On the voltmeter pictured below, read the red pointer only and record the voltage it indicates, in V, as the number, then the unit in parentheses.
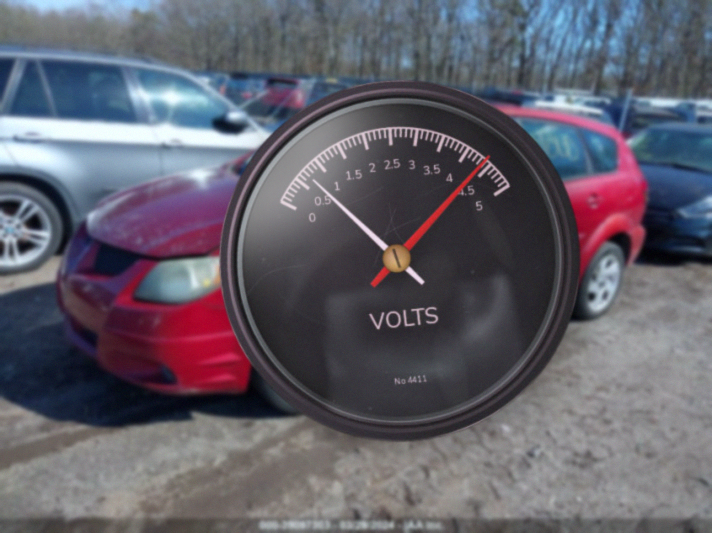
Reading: 4.4 (V)
